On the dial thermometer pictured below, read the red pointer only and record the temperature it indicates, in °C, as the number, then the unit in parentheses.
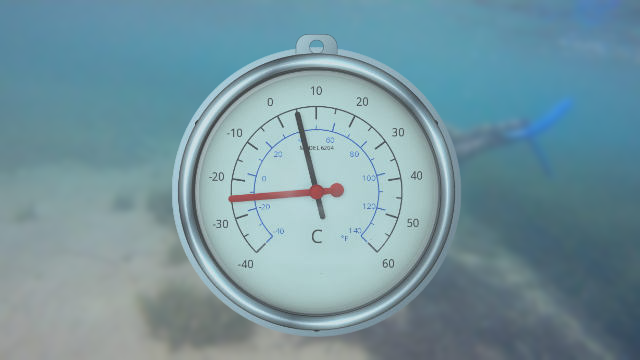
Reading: -25 (°C)
